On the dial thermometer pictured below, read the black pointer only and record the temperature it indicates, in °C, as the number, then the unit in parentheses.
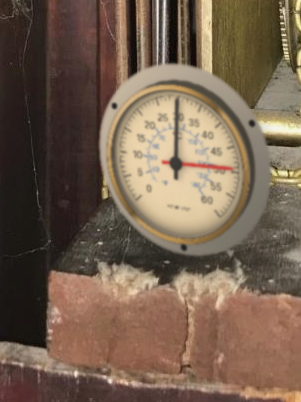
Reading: 30 (°C)
